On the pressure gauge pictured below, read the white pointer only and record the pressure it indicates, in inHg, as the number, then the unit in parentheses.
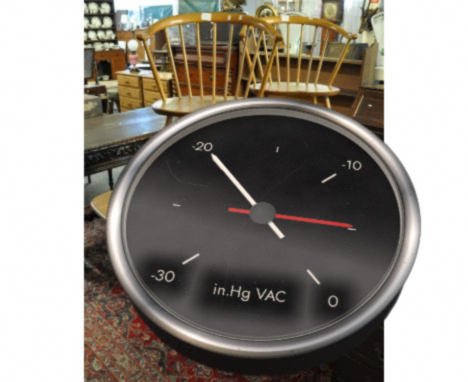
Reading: -20 (inHg)
